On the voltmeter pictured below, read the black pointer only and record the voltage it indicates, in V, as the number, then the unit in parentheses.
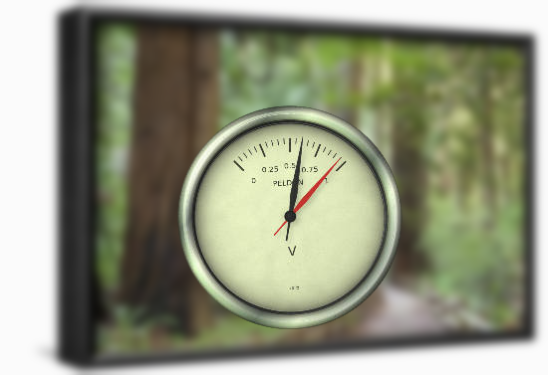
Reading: 0.6 (V)
